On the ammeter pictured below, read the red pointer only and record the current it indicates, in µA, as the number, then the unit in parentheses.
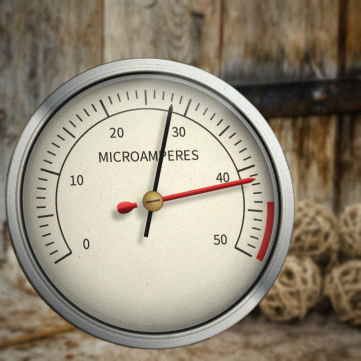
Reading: 41.5 (µA)
